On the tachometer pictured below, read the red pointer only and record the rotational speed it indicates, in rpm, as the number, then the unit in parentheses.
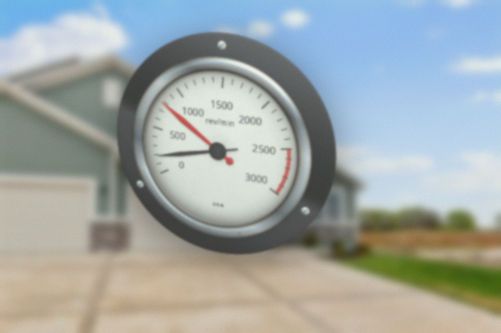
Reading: 800 (rpm)
